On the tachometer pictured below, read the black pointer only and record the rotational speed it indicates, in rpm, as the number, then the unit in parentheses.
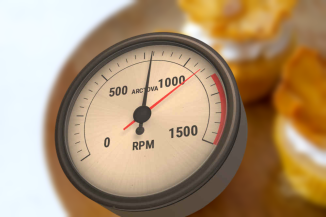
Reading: 800 (rpm)
